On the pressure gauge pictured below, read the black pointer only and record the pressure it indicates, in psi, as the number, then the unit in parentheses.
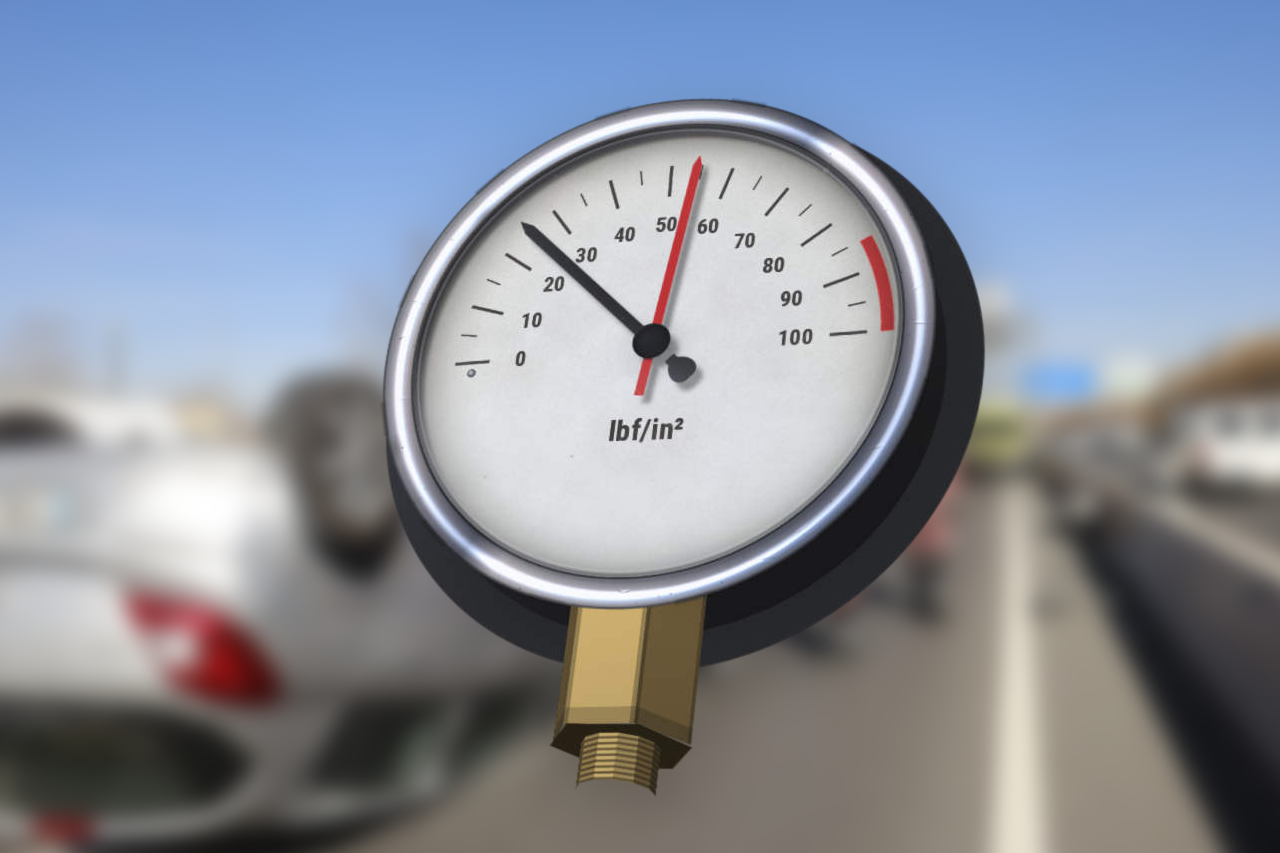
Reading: 25 (psi)
